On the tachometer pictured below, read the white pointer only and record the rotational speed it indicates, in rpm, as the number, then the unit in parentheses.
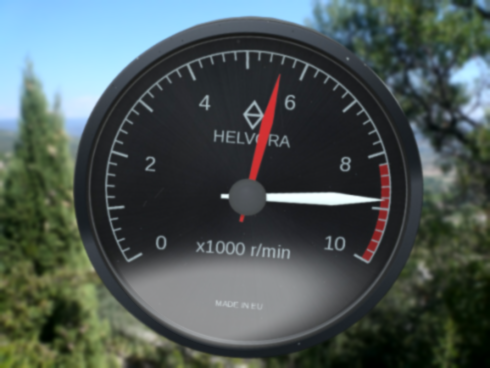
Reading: 8800 (rpm)
